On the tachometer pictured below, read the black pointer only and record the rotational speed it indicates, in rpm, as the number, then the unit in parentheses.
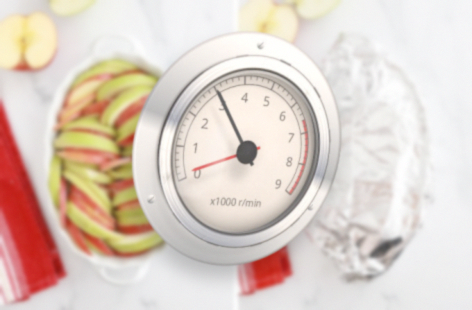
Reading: 3000 (rpm)
